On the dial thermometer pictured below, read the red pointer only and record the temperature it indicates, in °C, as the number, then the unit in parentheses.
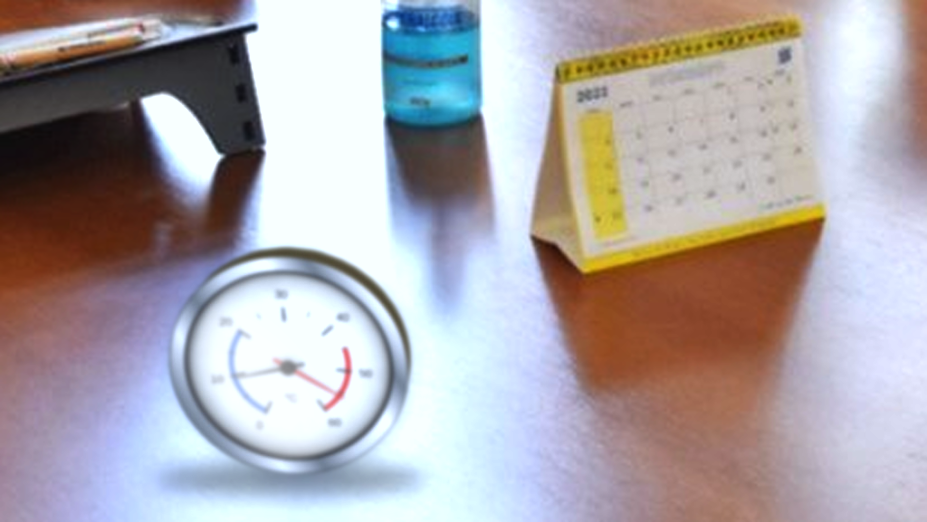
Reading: 55 (°C)
